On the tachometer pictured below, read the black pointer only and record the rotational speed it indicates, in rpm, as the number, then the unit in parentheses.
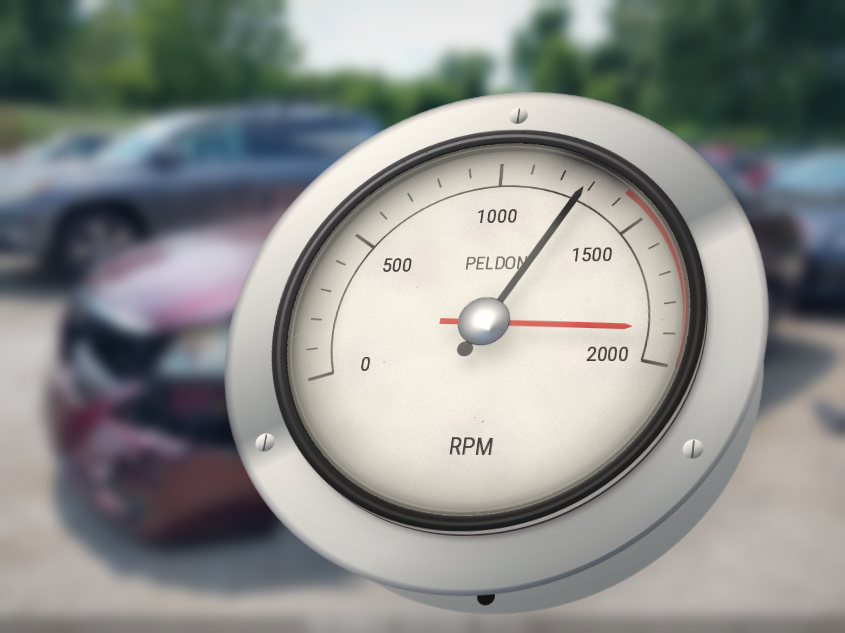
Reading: 1300 (rpm)
